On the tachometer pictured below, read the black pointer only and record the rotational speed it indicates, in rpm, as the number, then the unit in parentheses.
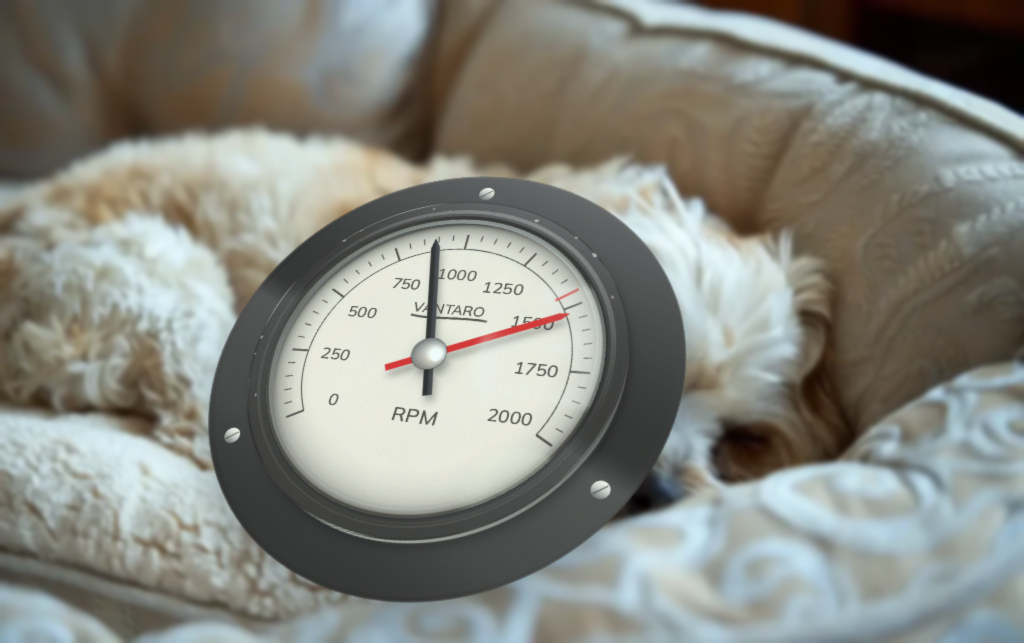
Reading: 900 (rpm)
